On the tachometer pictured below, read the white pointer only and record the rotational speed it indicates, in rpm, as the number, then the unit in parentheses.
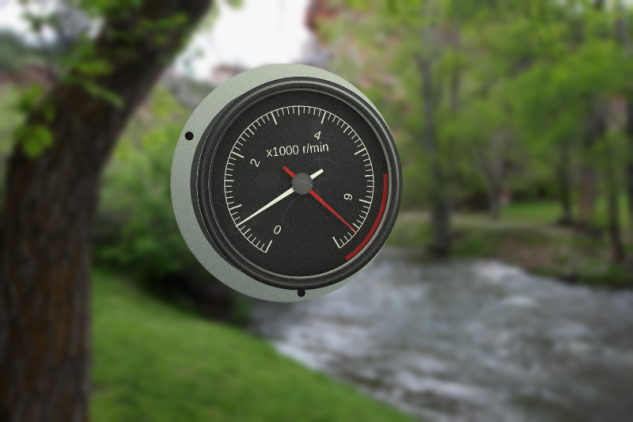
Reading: 700 (rpm)
